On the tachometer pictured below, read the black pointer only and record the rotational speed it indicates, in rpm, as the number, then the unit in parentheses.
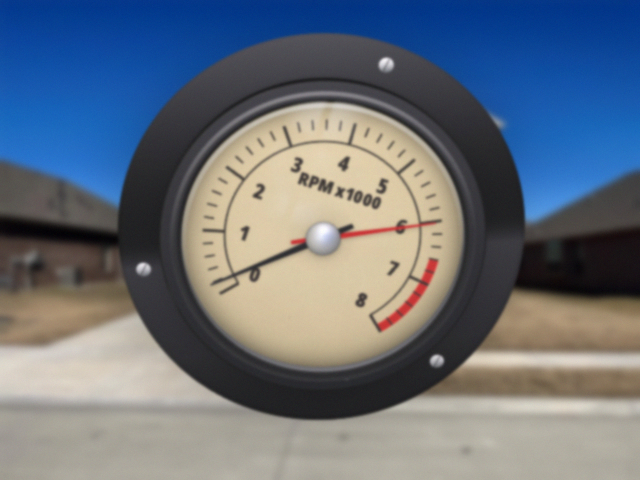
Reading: 200 (rpm)
